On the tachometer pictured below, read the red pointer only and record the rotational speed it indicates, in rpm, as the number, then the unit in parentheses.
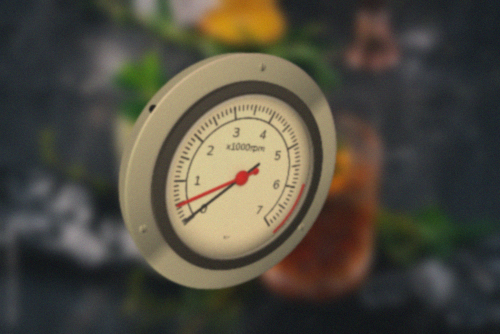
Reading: 500 (rpm)
